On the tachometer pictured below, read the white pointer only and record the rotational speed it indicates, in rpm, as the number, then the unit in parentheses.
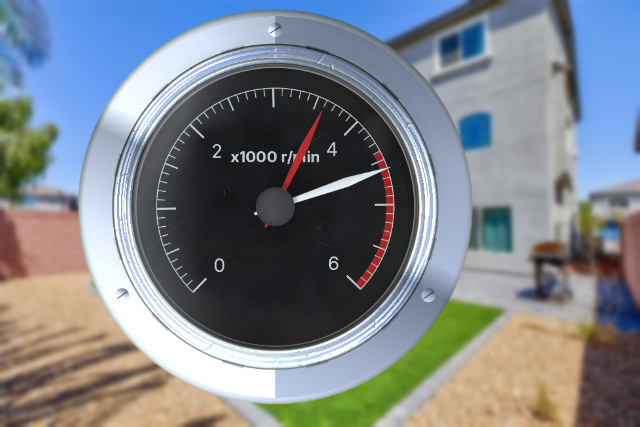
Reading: 4600 (rpm)
